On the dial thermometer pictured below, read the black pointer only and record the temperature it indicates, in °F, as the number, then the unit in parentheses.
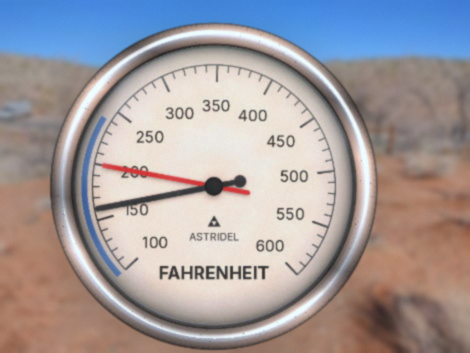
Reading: 160 (°F)
